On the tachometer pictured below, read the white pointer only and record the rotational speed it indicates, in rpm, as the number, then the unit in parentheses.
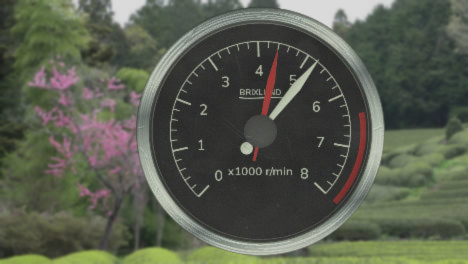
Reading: 5200 (rpm)
